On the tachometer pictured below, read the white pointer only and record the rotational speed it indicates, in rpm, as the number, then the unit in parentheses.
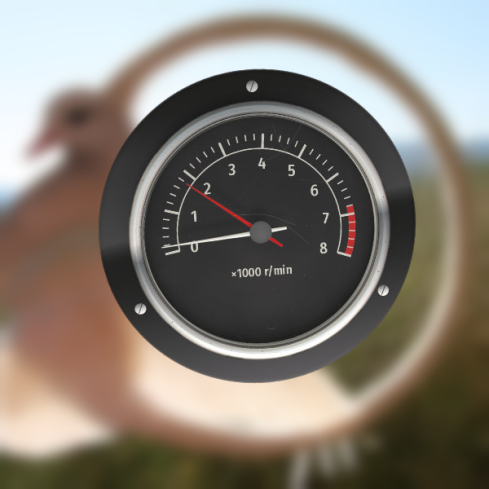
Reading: 200 (rpm)
